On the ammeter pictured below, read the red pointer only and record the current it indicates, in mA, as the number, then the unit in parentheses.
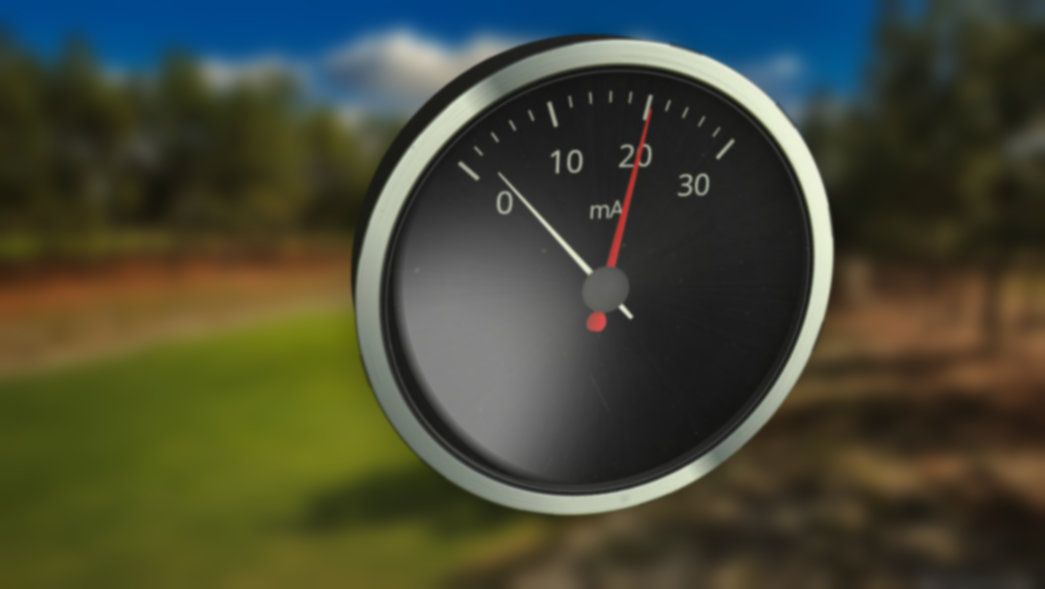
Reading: 20 (mA)
